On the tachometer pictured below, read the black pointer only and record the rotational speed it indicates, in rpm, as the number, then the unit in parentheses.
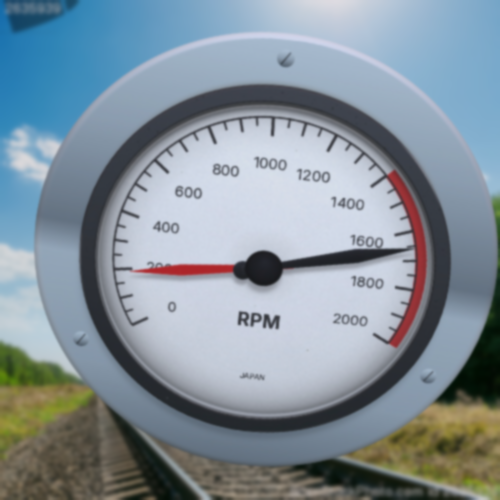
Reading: 1650 (rpm)
